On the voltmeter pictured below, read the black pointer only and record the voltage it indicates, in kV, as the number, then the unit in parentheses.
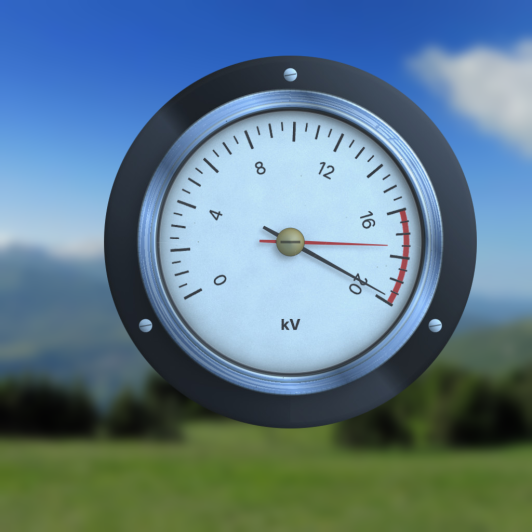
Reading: 19.75 (kV)
